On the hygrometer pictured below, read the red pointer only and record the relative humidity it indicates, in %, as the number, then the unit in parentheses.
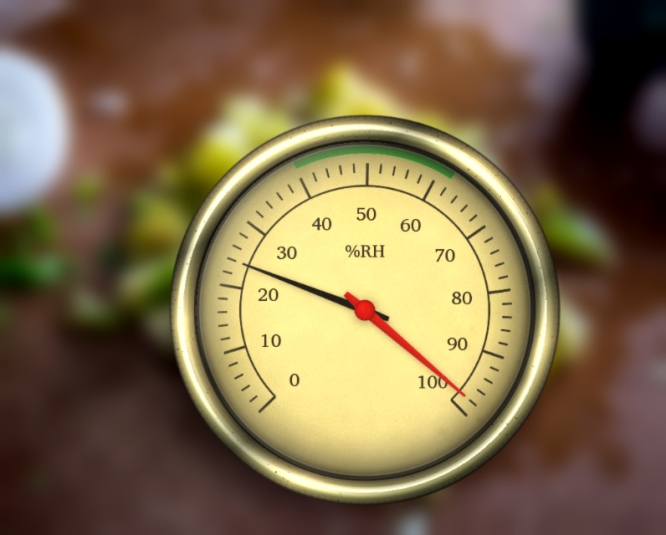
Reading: 98 (%)
